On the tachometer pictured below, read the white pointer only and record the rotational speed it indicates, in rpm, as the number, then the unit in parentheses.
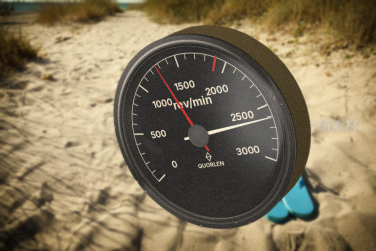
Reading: 2600 (rpm)
